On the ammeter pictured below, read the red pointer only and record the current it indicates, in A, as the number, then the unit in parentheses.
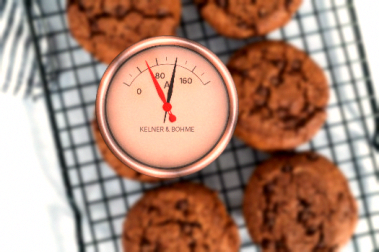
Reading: 60 (A)
